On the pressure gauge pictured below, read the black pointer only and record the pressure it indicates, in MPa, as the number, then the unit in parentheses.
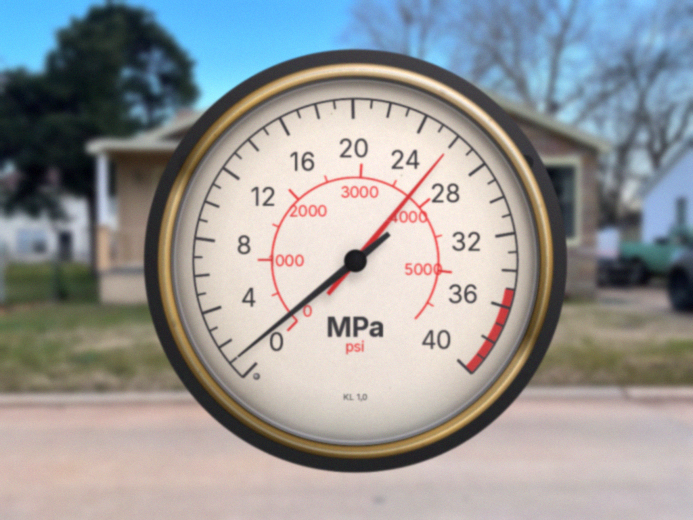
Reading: 1 (MPa)
